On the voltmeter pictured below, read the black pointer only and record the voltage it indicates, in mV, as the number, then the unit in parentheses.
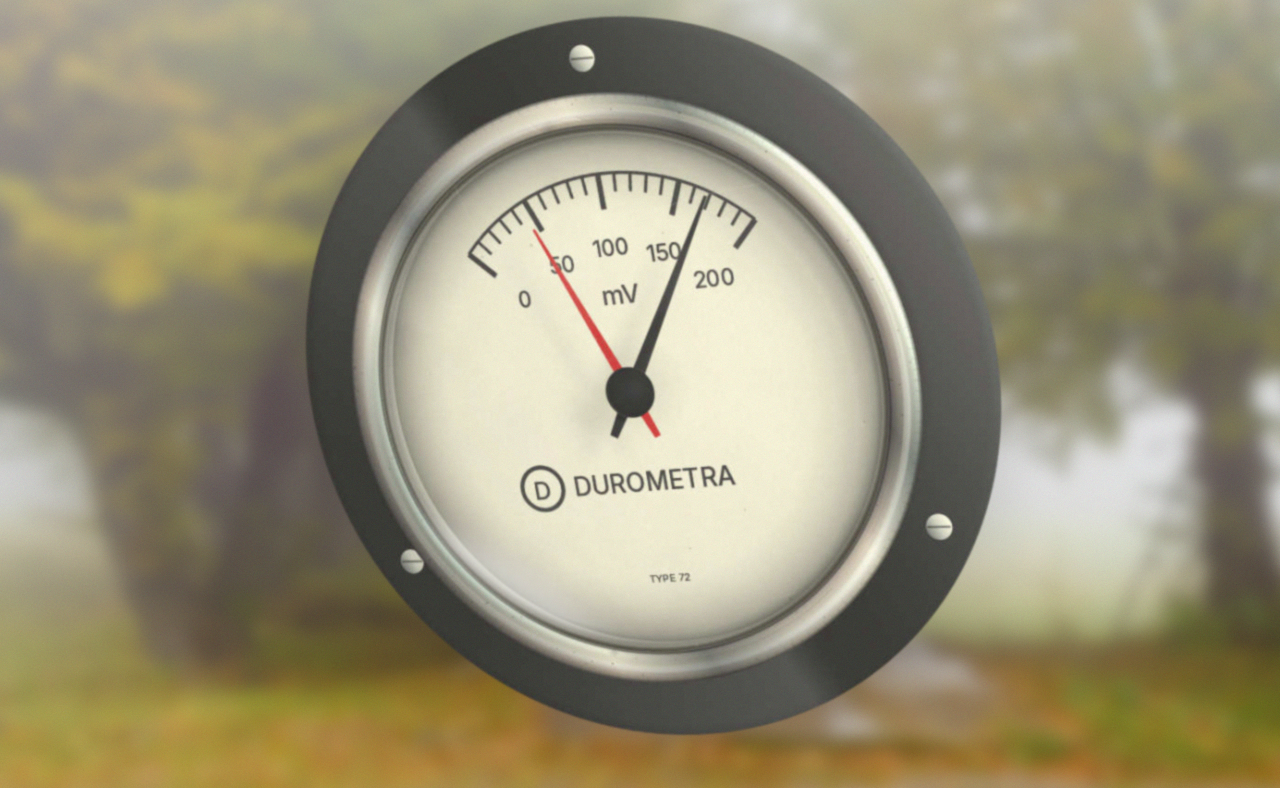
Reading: 170 (mV)
